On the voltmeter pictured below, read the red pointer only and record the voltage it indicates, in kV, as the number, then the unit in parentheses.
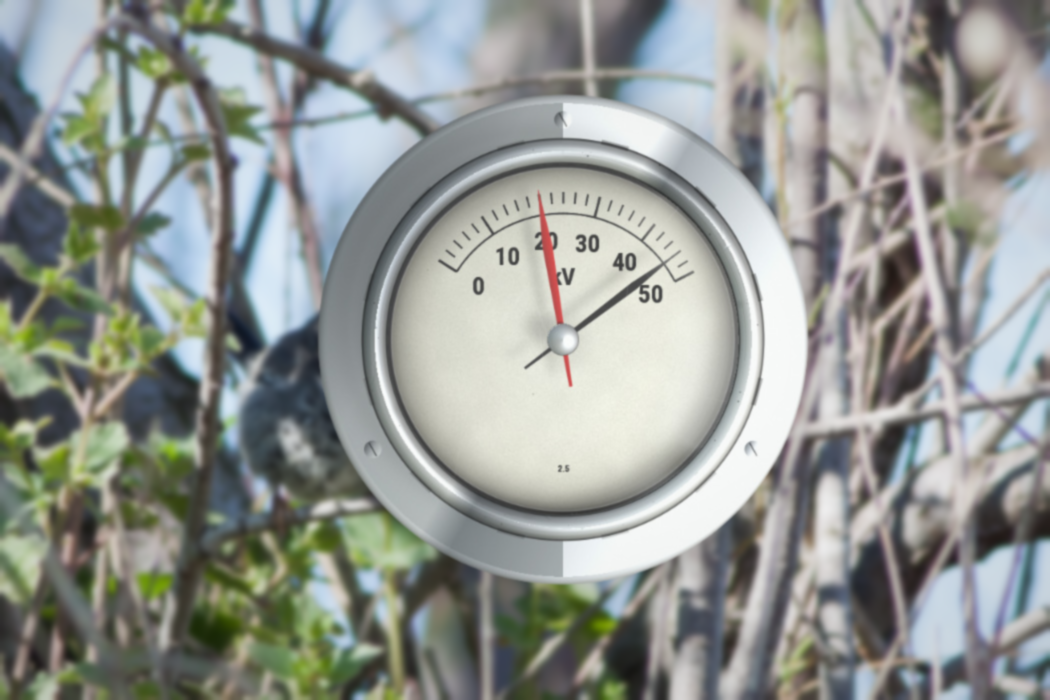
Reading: 20 (kV)
